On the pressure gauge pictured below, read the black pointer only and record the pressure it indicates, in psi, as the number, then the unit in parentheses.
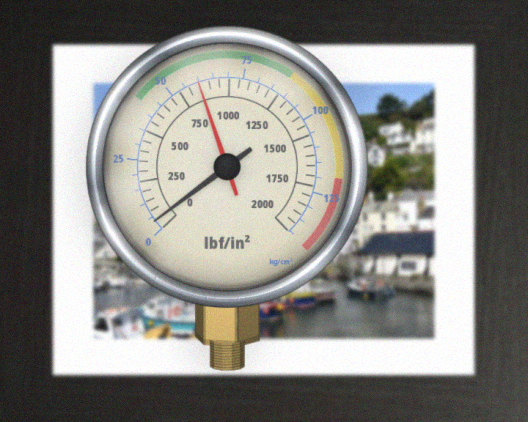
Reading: 50 (psi)
